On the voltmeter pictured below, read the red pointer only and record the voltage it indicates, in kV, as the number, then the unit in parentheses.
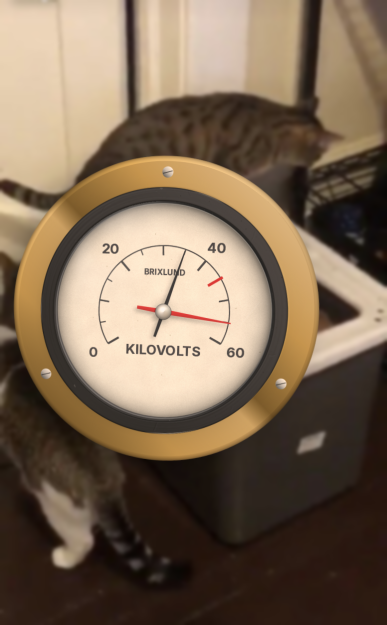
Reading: 55 (kV)
